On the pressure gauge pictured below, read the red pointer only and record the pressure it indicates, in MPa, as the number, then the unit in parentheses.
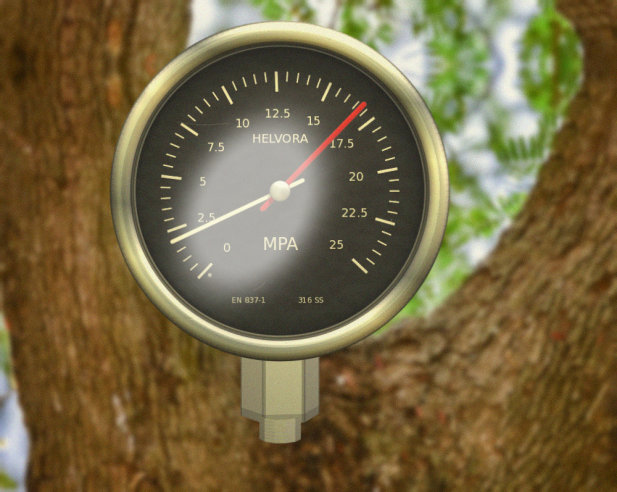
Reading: 16.75 (MPa)
